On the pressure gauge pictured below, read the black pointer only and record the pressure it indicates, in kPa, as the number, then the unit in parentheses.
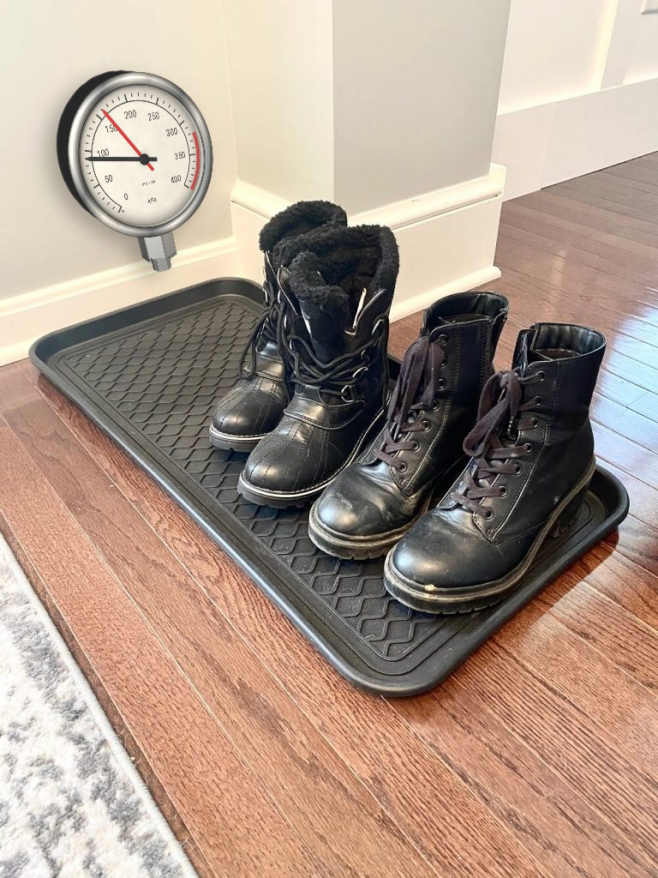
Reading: 90 (kPa)
